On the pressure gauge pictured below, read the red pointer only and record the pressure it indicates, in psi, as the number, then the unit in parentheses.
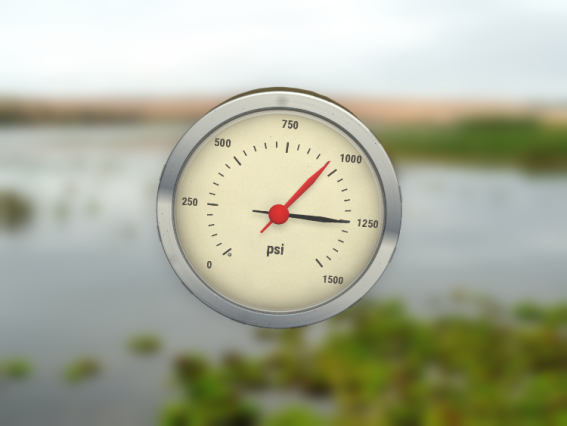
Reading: 950 (psi)
